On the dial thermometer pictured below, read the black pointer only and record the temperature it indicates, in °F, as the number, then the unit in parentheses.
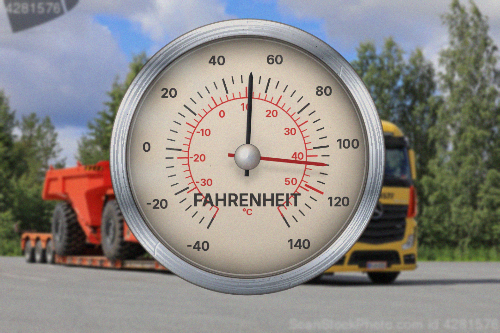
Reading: 52 (°F)
